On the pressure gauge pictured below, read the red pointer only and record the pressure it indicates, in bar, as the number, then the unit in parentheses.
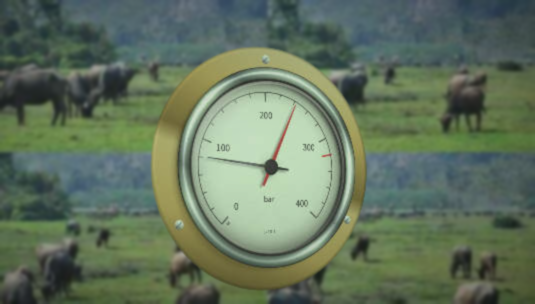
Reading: 240 (bar)
